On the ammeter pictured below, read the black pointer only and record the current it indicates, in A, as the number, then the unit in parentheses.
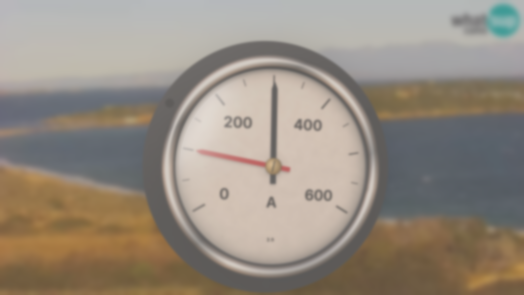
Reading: 300 (A)
